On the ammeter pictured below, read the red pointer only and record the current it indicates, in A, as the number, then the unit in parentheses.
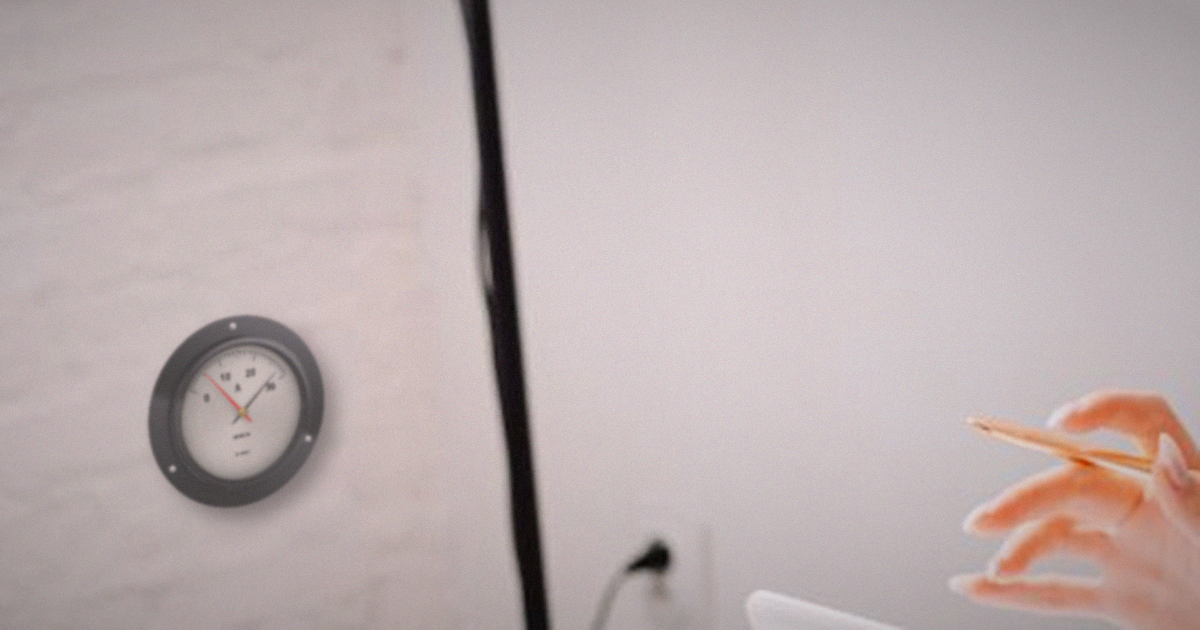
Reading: 5 (A)
